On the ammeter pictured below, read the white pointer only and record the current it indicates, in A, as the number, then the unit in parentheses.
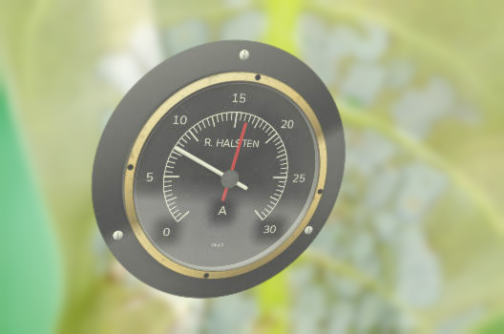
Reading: 8 (A)
